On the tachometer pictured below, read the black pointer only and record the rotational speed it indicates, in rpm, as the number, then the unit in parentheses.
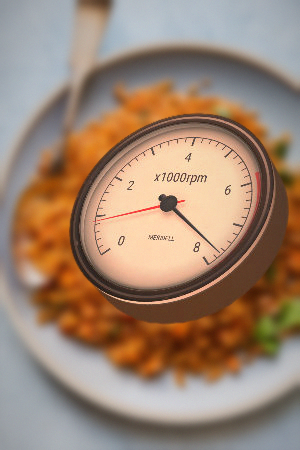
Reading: 7700 (rpm)
